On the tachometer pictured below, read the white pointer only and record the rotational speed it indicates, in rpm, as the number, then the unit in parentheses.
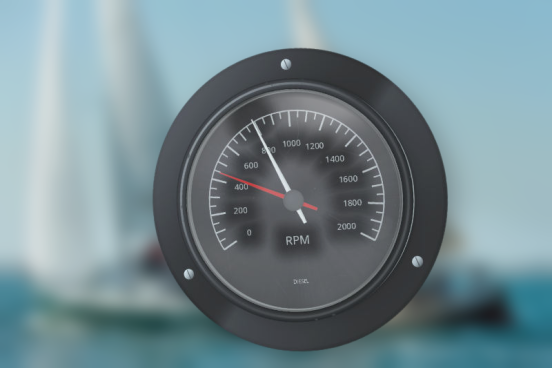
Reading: 800 (rpm)
